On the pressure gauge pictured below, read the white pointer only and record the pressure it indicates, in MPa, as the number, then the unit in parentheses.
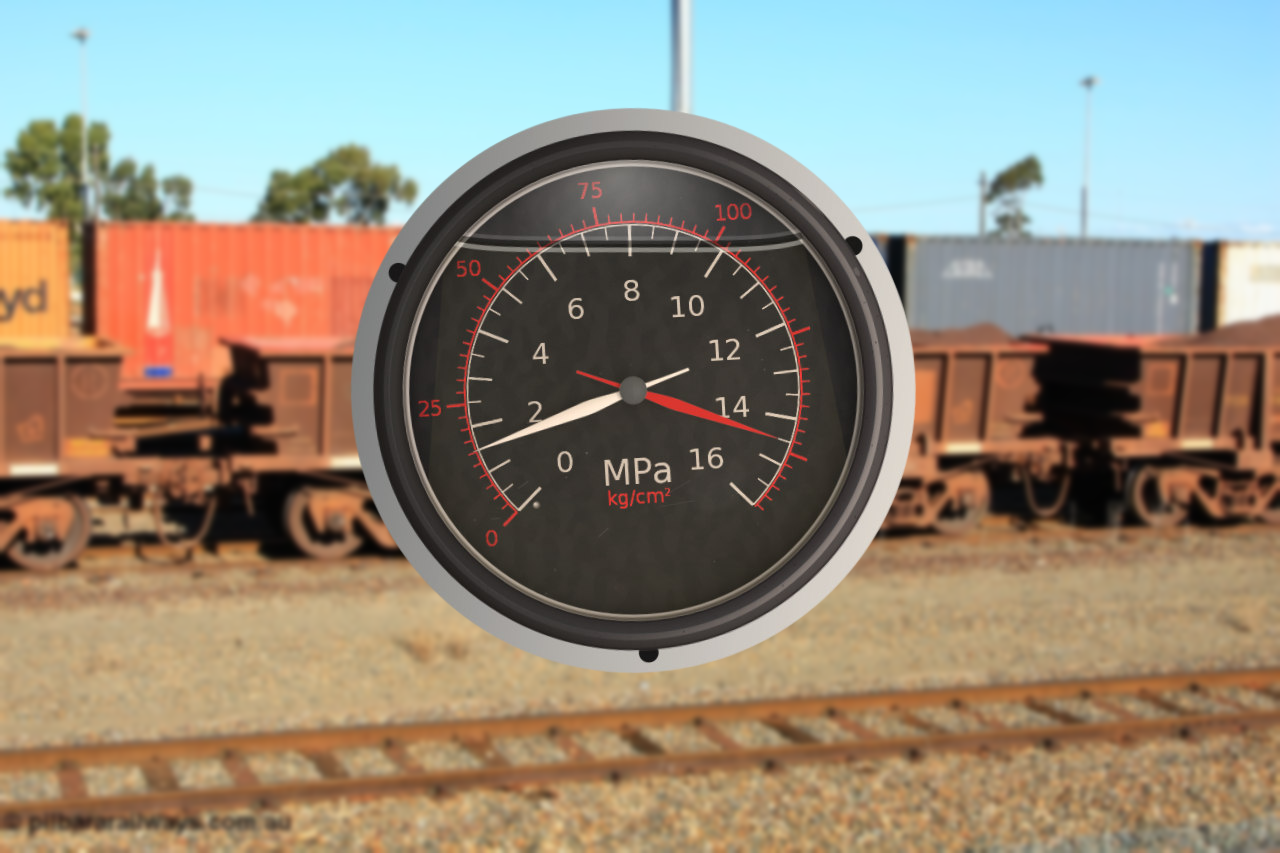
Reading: 1.5 (MPa)
